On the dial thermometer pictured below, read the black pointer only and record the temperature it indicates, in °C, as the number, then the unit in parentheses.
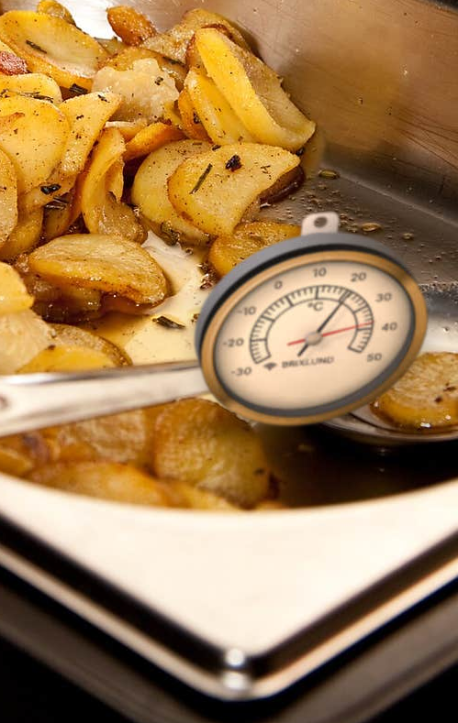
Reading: 20 (°C)
